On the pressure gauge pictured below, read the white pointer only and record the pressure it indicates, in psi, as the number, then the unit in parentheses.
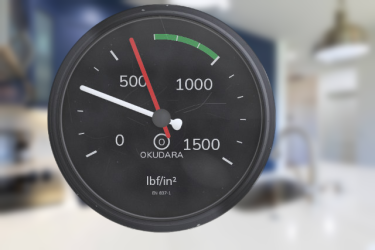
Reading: 300 (psi)
